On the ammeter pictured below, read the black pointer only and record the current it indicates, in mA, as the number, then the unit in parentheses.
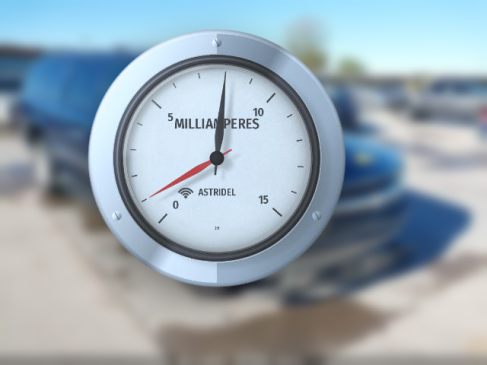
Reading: 8 (mA)
